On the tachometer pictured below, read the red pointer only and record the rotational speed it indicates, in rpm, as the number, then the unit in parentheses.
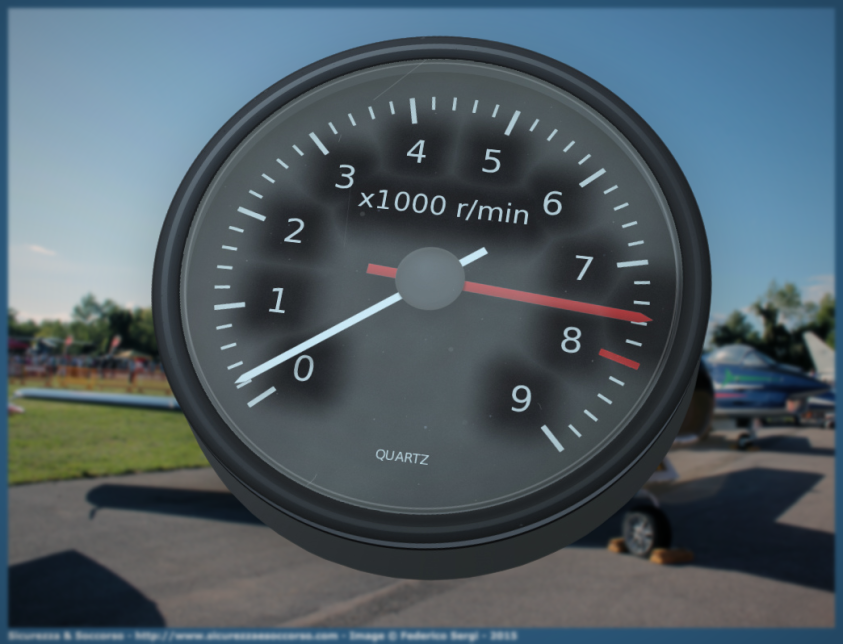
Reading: 7600 (rpm)
